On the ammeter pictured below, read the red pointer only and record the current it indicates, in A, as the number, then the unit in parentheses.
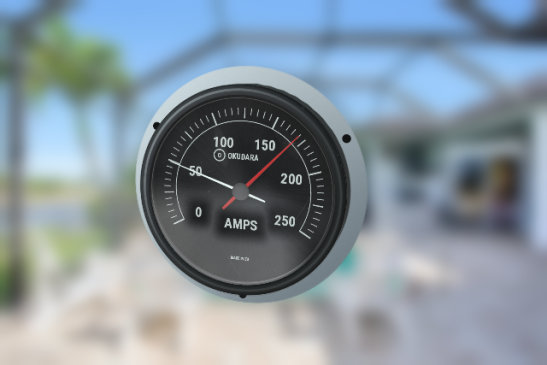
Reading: 170 (A)
